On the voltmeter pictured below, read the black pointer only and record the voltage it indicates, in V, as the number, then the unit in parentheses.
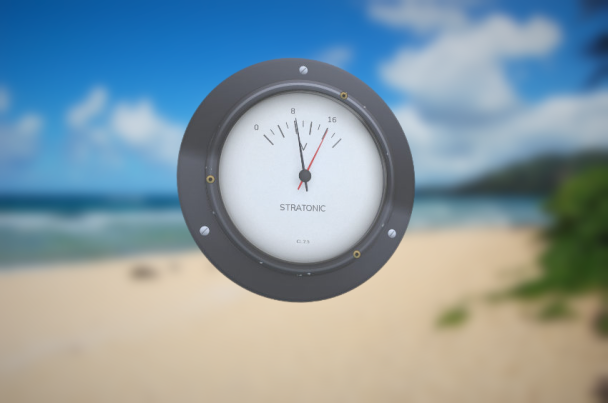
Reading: 8 (V)
